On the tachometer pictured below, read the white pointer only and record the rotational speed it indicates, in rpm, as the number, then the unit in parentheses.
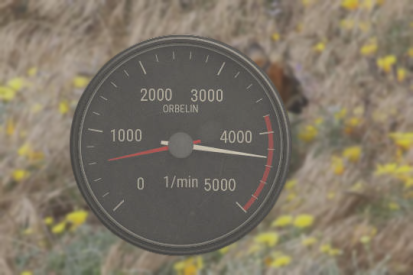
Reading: 4300 (rpm)
